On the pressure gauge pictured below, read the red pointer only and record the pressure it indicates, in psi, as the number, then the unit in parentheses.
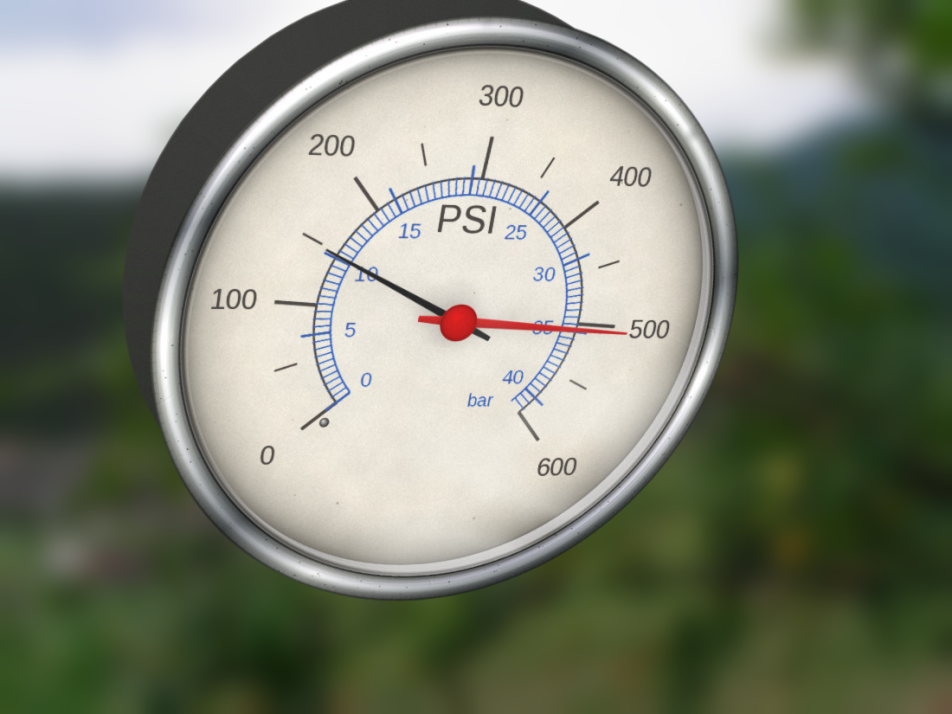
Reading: 500 (psi)
